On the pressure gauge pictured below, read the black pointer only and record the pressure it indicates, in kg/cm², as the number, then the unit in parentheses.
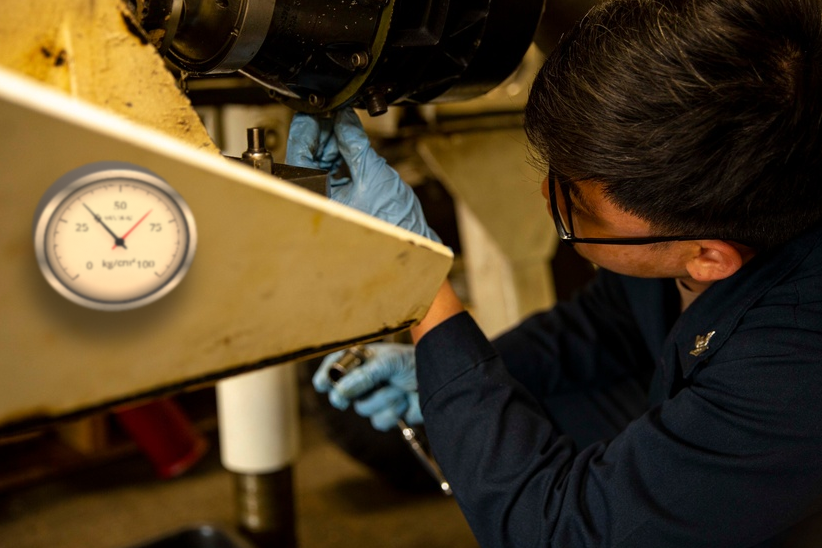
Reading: 35 (kg/cm²)
